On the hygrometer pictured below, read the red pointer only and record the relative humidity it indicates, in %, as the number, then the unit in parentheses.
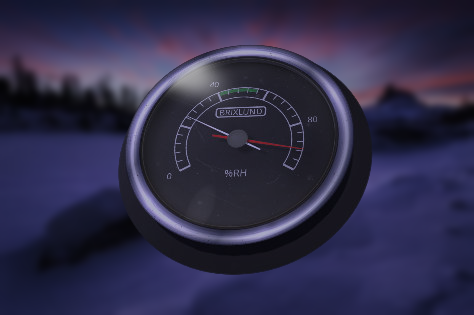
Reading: 92 (%)
